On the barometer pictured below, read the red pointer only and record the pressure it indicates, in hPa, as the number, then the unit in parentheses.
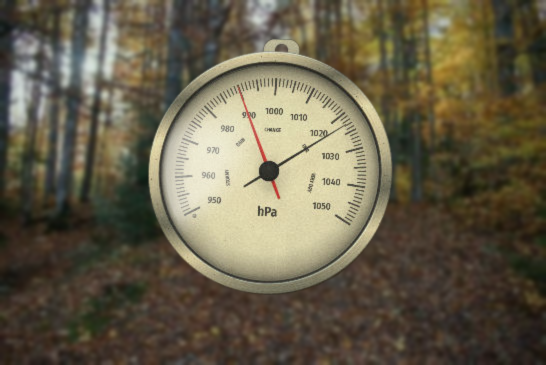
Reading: 990 (hPa)
